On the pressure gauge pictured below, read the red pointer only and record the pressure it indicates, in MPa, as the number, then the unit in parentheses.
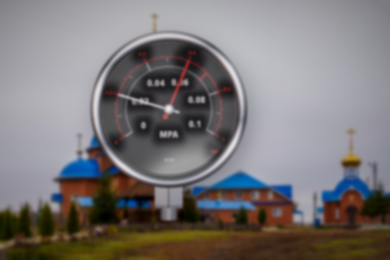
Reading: 0.06 (MPa)
